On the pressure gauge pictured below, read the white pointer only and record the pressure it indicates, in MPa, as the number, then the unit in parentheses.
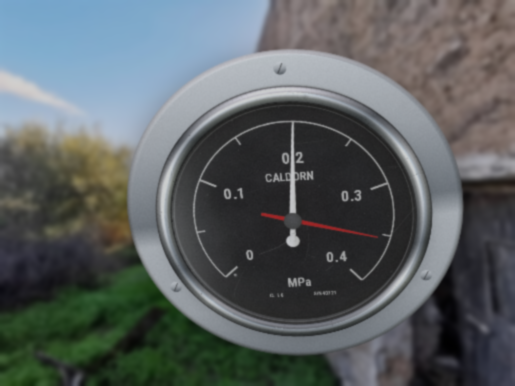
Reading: 0.2 (MPa)
